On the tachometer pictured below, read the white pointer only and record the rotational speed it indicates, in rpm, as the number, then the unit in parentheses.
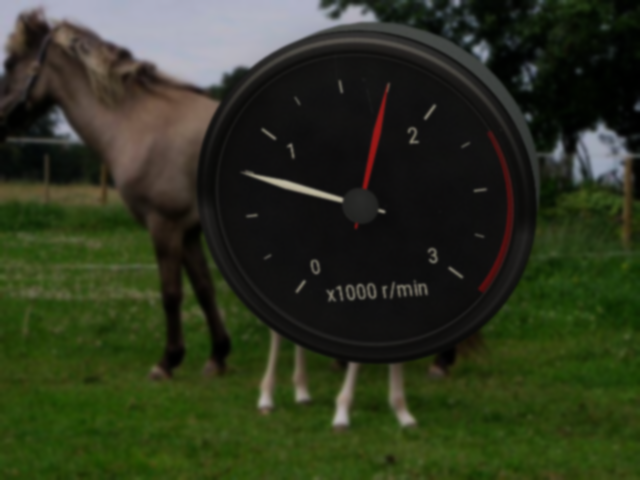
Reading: 750 (rpm)
